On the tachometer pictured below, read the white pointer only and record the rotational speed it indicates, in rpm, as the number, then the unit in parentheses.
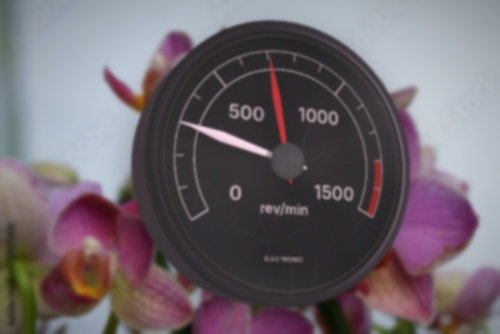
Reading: 300 (rpm)
